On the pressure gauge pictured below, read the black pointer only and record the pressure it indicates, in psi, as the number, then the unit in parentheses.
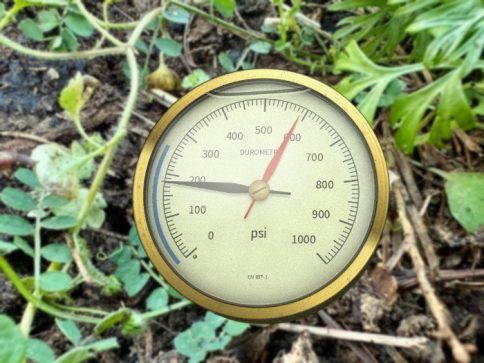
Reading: 180 (psi)
